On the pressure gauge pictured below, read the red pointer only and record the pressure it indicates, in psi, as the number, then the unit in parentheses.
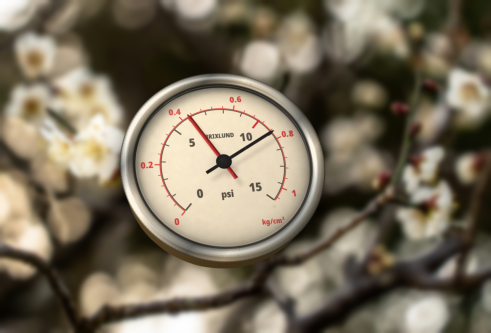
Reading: 6 (psi)
